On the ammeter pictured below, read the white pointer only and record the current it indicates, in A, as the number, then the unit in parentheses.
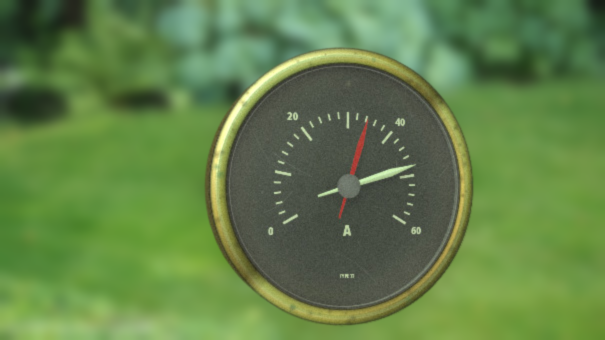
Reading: 48 (A)
